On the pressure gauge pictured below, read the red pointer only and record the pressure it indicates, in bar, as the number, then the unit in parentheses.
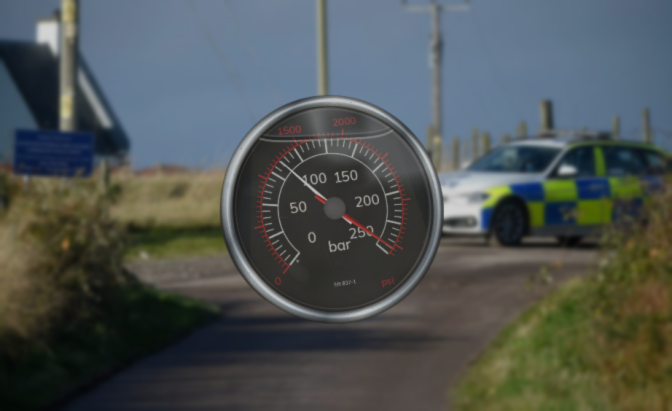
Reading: 245 (bar)
